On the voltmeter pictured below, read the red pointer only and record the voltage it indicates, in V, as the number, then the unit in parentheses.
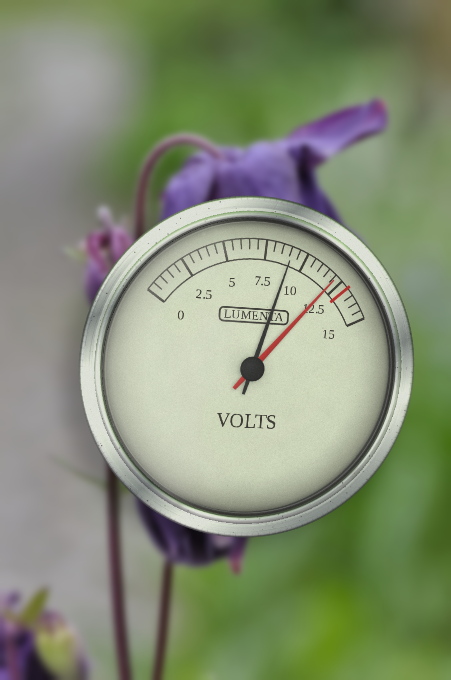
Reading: 12 (V)
